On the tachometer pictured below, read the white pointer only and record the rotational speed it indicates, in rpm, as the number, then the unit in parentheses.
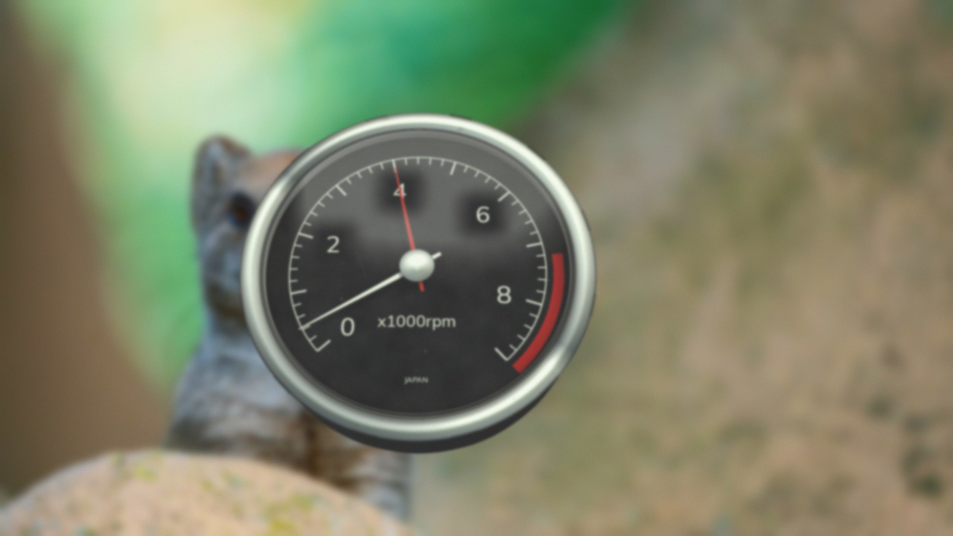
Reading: 400 (rpm)
